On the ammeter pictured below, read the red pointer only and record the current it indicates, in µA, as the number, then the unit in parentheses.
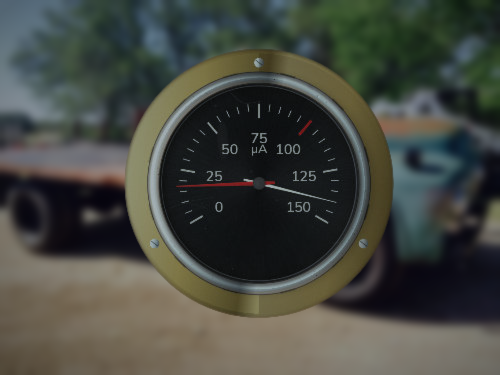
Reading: 17.5 (µA)
